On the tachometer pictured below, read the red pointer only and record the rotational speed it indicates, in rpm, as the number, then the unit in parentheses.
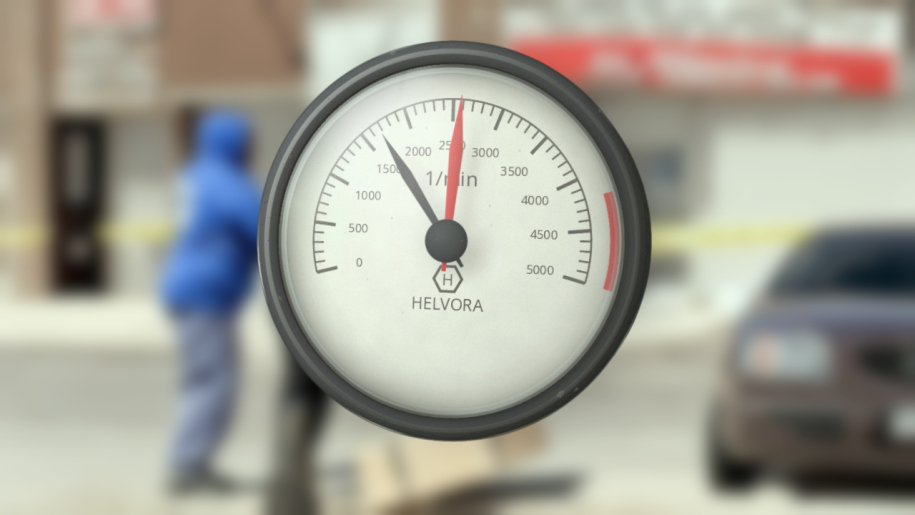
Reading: 2600 (rpm)
